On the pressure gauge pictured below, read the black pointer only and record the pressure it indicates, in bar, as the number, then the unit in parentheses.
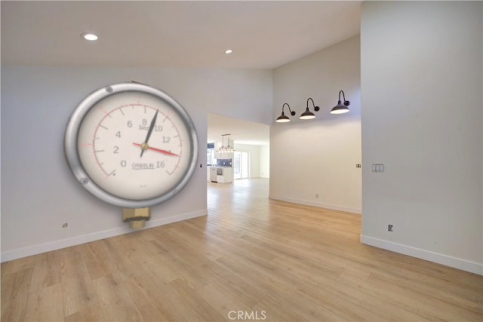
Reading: 9 (bar)
